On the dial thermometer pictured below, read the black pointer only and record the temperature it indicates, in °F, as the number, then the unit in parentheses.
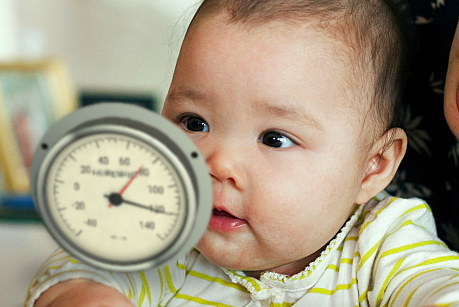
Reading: 120 (°F)
